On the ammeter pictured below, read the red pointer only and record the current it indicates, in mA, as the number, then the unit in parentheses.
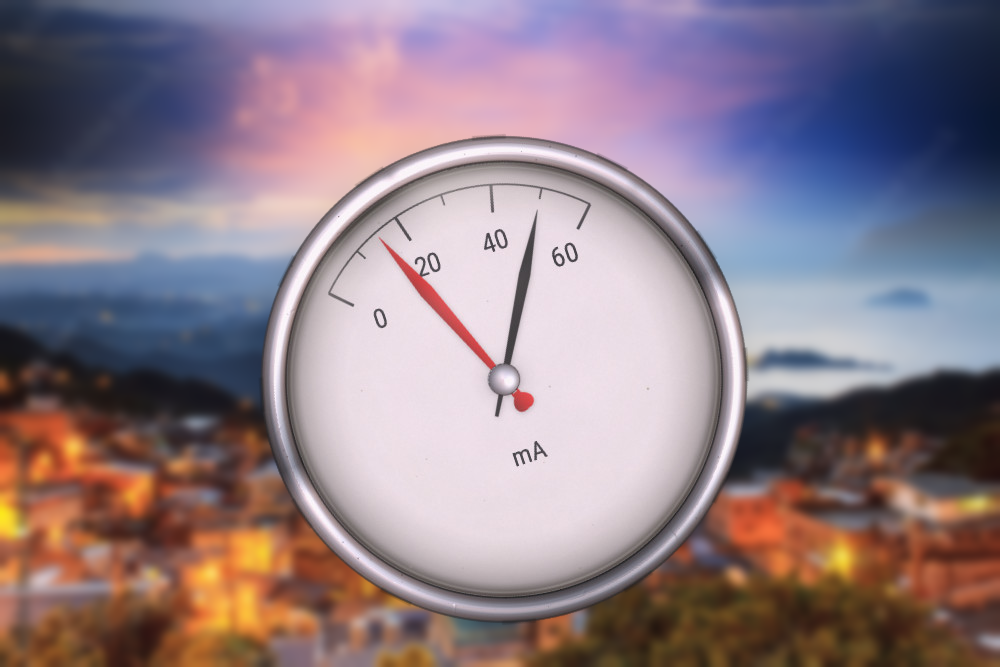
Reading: 15 (mA)
